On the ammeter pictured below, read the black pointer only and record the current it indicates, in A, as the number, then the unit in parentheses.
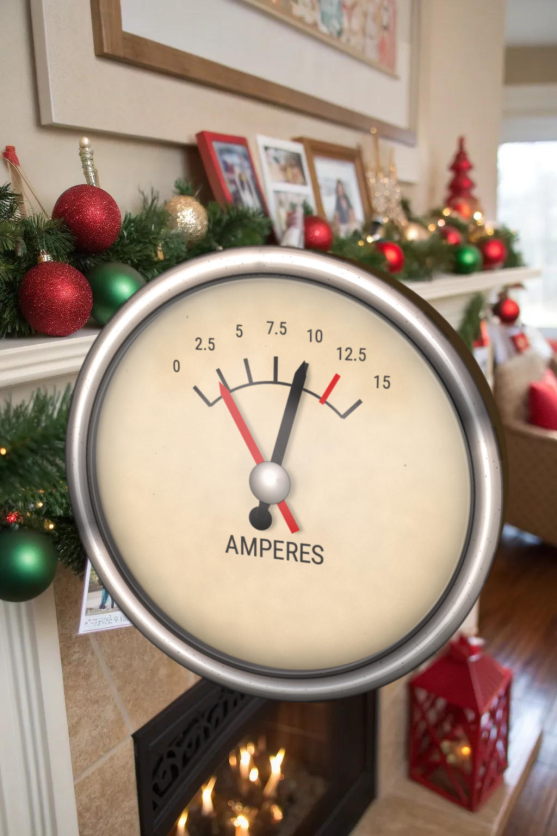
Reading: 10 (A)
